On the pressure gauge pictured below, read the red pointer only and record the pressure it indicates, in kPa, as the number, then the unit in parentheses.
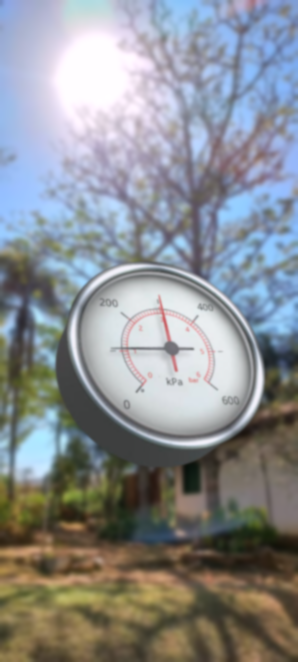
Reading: 300 (kPa)
